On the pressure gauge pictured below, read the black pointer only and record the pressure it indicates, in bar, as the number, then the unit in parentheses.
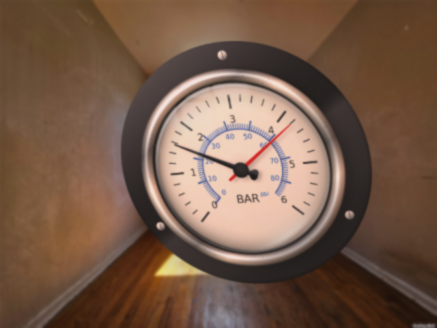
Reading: 1.6 (bar)
